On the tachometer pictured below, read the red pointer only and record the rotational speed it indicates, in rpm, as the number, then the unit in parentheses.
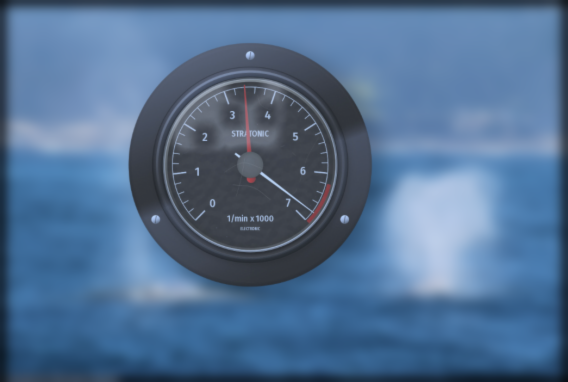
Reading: 3400 (rpm)
